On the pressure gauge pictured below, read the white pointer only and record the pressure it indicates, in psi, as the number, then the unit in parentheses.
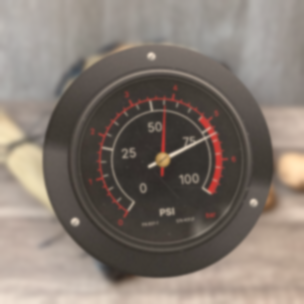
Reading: 77.5 (psi)
